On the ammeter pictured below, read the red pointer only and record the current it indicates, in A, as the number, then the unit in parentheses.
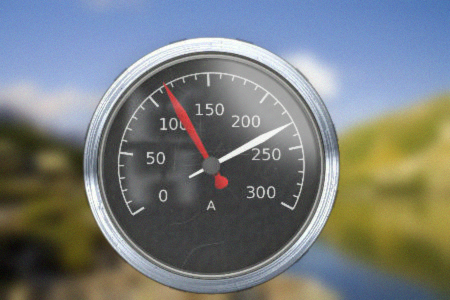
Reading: 115 (A)
